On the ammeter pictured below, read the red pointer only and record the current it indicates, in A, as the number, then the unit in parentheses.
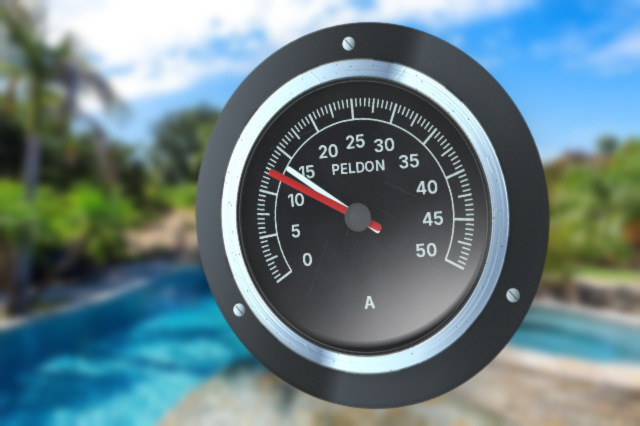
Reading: 12.5 (A)
